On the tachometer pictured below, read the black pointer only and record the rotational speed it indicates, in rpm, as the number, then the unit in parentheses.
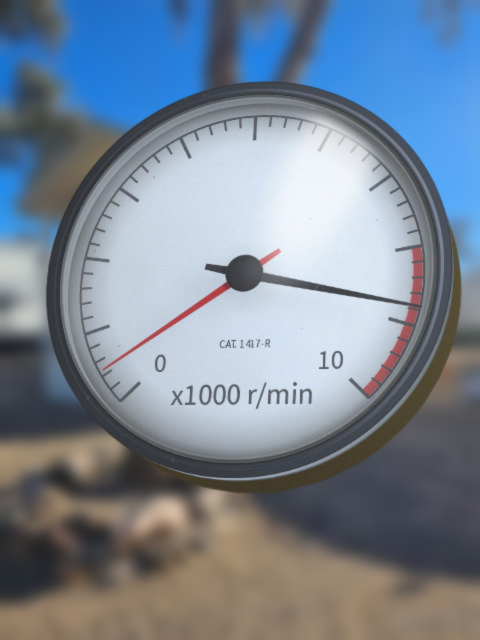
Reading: 8800 (rpm)
